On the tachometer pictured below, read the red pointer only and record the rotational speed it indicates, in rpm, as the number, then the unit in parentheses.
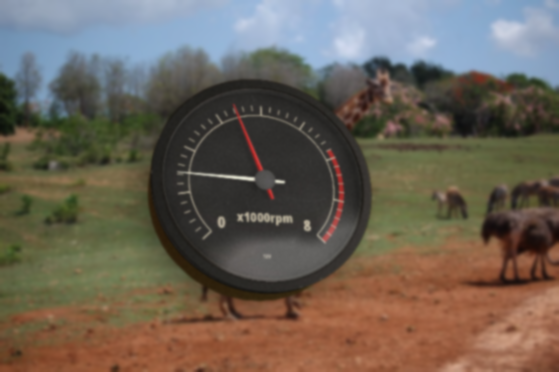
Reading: 3400 (rpm)
